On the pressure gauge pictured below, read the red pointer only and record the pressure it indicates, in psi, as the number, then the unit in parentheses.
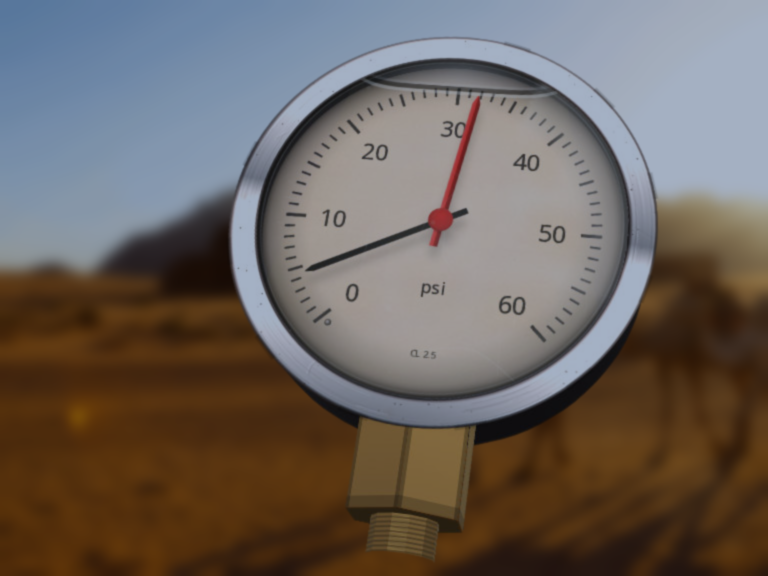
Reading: 32 (psi)
